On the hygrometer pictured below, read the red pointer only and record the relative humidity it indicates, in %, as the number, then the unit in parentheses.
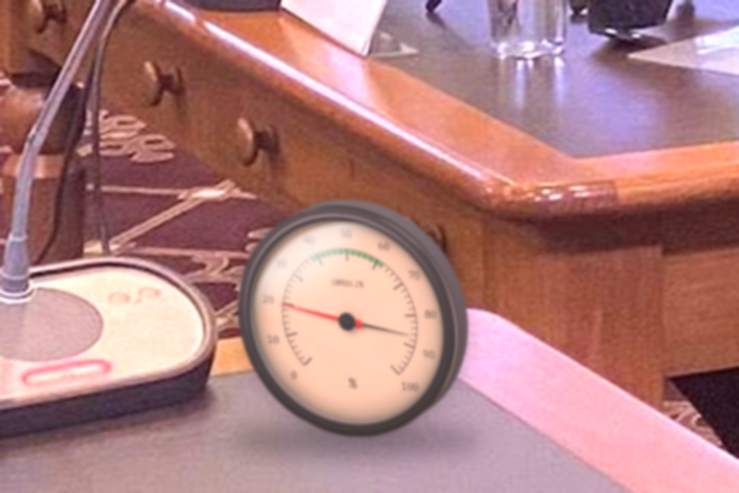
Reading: 20 (%)
